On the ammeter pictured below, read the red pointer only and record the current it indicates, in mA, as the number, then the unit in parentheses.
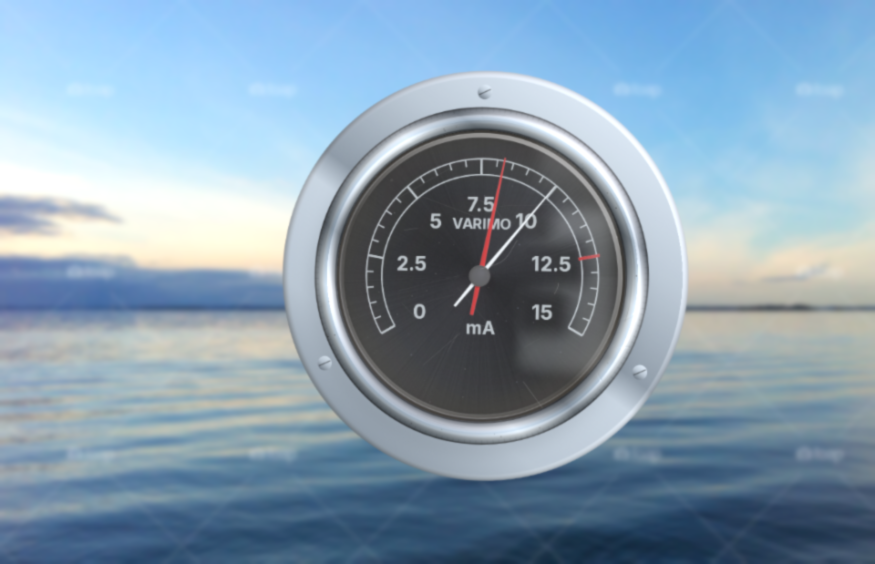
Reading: 8.25 (mA)
